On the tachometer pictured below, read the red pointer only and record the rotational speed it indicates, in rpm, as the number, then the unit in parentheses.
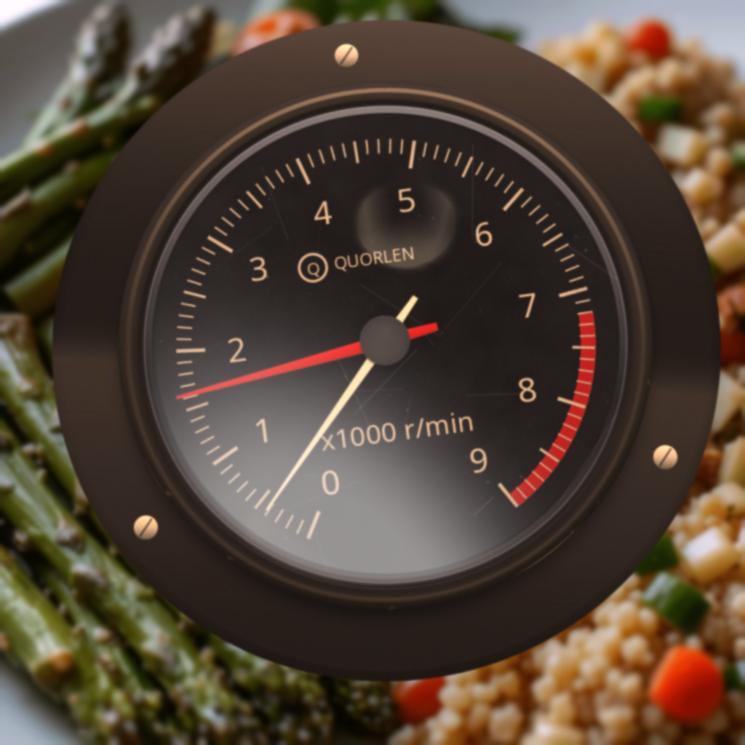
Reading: 1600 (rpm)
